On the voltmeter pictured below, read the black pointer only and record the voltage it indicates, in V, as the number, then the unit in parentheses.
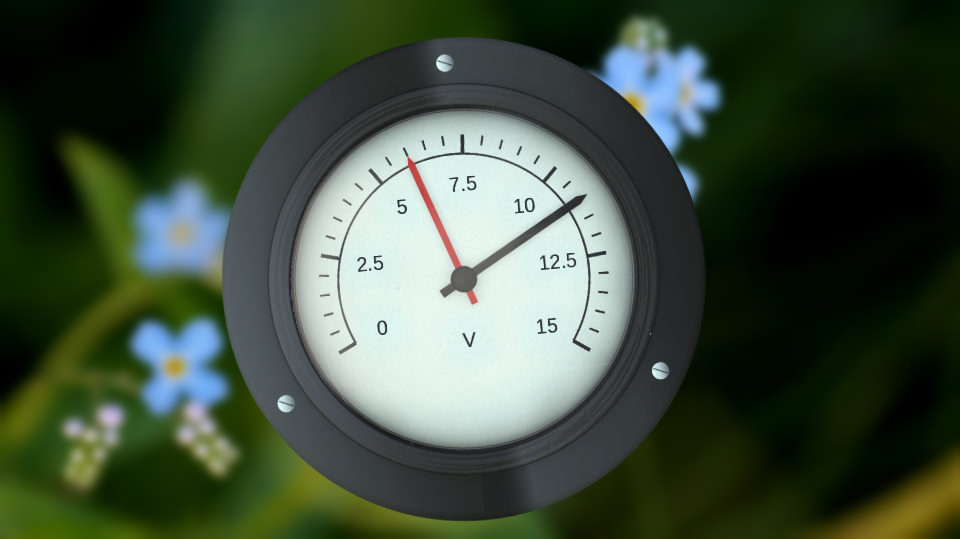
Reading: 11 (V)
